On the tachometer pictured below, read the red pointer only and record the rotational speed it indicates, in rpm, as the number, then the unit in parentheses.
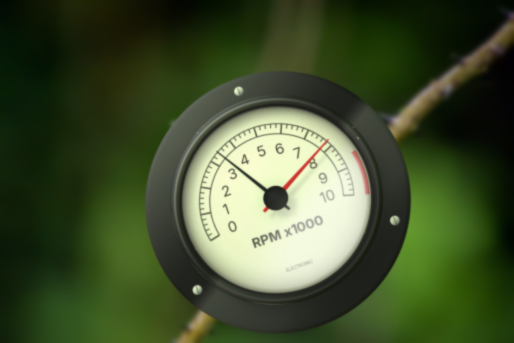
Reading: 7800 (rpm)
